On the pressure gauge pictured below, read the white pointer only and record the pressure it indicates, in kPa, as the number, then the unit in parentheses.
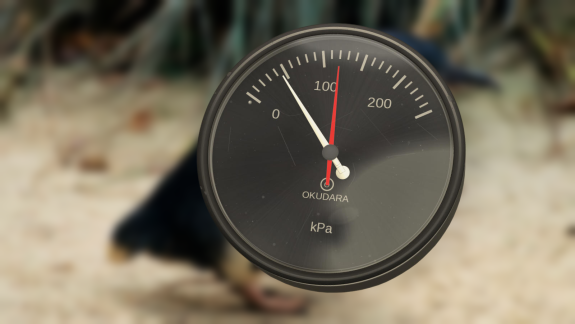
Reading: 45 (kPa)
